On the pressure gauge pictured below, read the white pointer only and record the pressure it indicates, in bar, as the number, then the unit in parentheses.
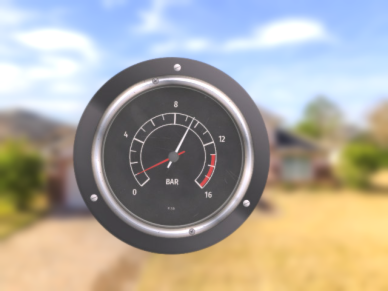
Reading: 9.5 (bar)
